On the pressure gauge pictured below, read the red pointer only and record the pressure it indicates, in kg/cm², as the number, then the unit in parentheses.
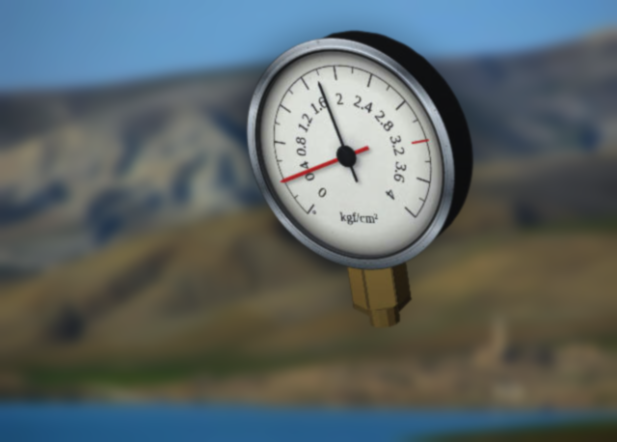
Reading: 0.4 (kg/cm²)
